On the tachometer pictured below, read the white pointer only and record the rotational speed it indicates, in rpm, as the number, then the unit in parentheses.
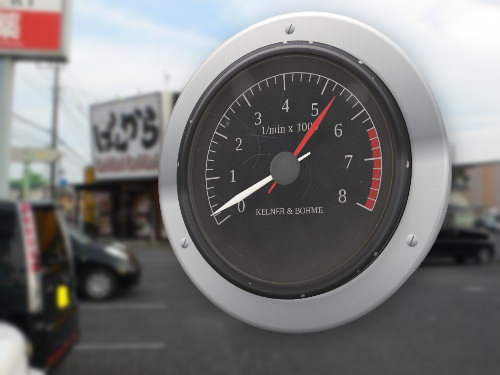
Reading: 200 (rpm)
